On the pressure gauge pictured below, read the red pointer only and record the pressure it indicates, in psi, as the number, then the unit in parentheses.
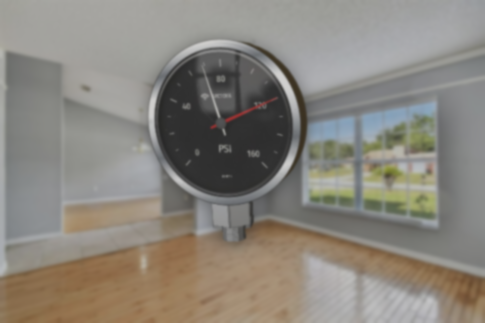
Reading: 120 (psi)
